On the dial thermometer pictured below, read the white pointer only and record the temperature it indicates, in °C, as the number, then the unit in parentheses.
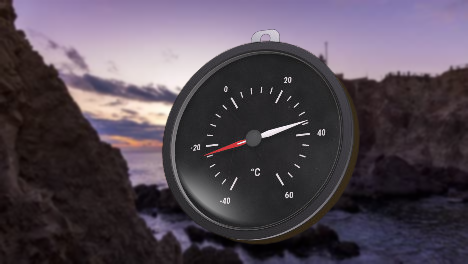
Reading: 36 (°C)
